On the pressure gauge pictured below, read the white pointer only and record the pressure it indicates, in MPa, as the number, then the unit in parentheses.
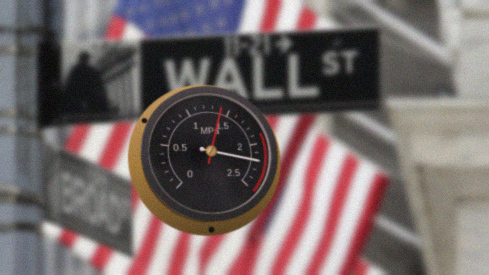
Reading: 2.2 (MPa)
